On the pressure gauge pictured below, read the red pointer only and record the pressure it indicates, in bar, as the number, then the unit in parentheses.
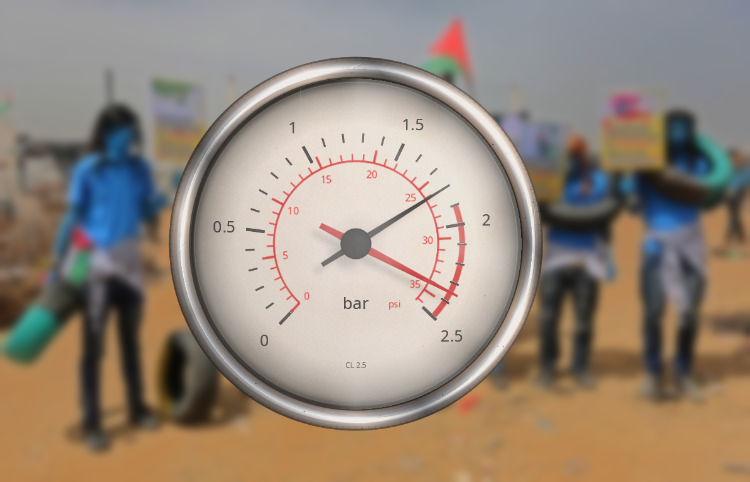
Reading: 2.35 (bar)
